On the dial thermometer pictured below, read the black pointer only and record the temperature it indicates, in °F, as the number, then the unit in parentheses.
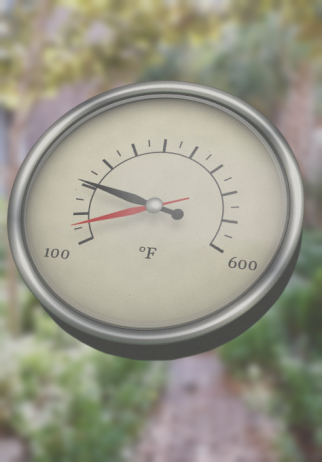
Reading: 200 (°F)
